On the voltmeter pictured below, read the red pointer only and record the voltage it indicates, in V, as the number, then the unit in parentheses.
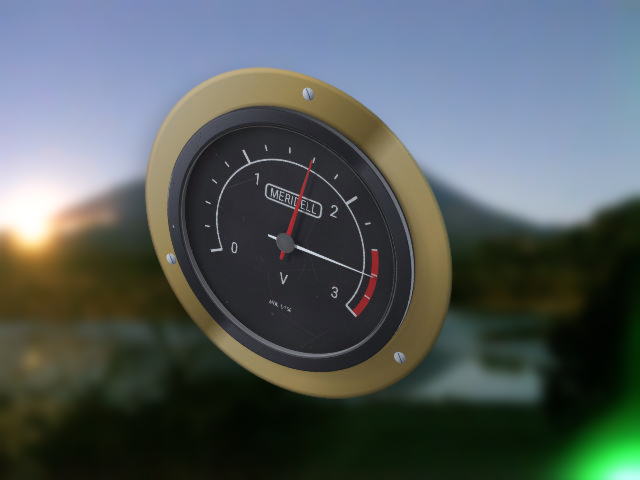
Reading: 1.6 (V)
